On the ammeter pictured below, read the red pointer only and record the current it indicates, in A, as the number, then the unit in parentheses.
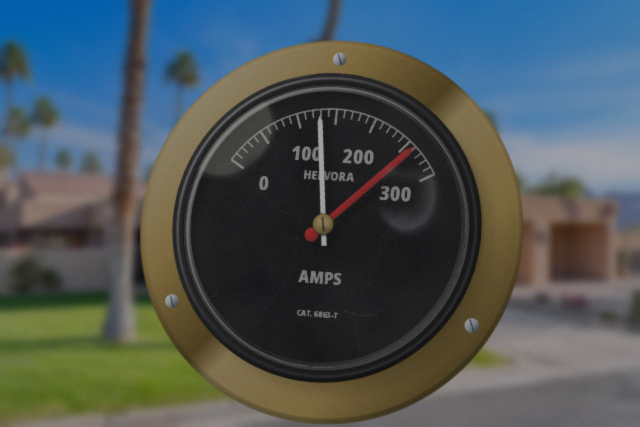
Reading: 260 (A)
